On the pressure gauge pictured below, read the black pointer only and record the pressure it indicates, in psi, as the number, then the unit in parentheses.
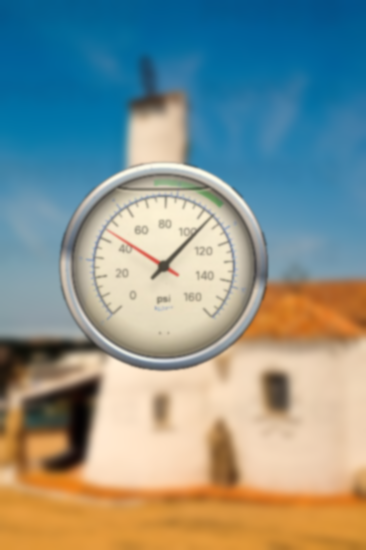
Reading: 105 (psi)
